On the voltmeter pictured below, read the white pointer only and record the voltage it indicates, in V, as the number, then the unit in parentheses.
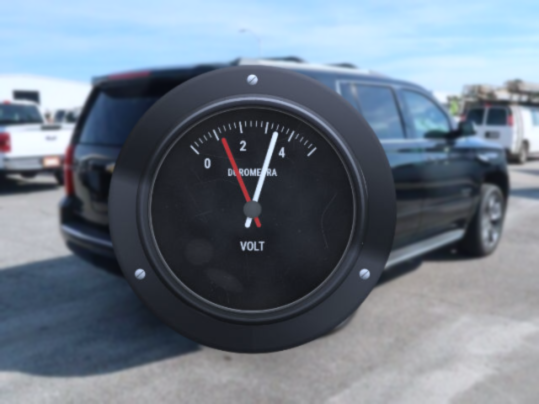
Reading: 3.4 (V)
